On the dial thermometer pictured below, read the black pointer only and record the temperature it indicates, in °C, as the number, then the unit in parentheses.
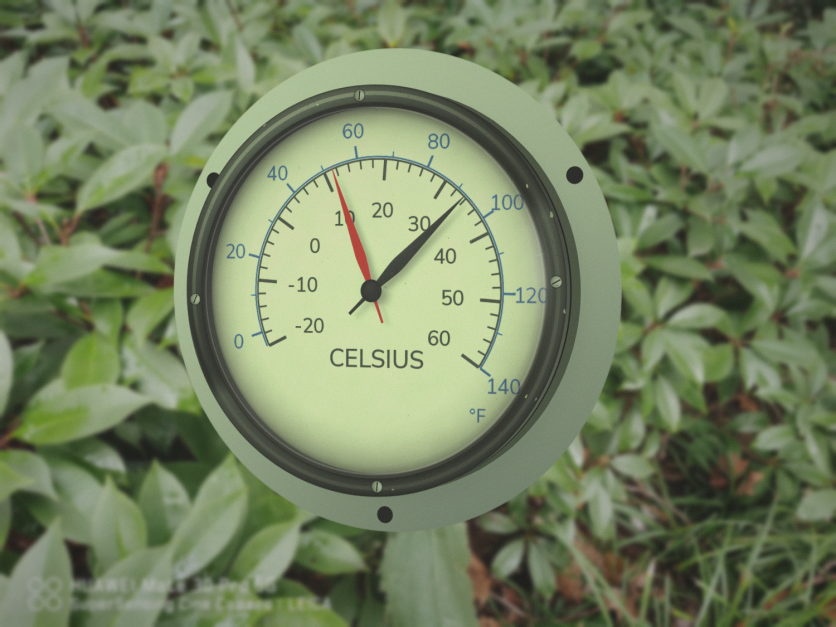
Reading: 34 (°C)
